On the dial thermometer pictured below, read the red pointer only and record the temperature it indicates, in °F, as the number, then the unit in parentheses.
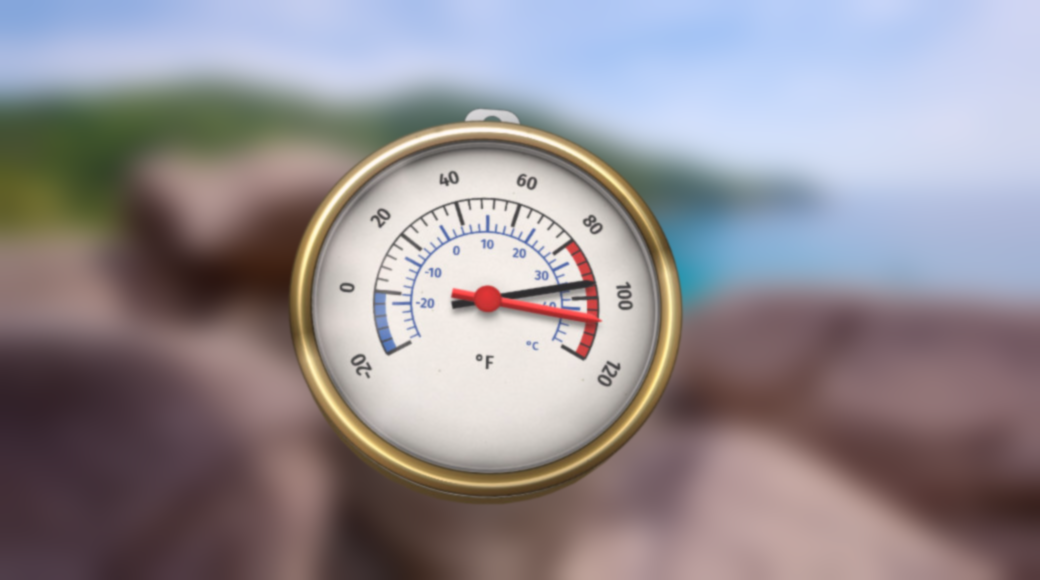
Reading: 108 (°F)
